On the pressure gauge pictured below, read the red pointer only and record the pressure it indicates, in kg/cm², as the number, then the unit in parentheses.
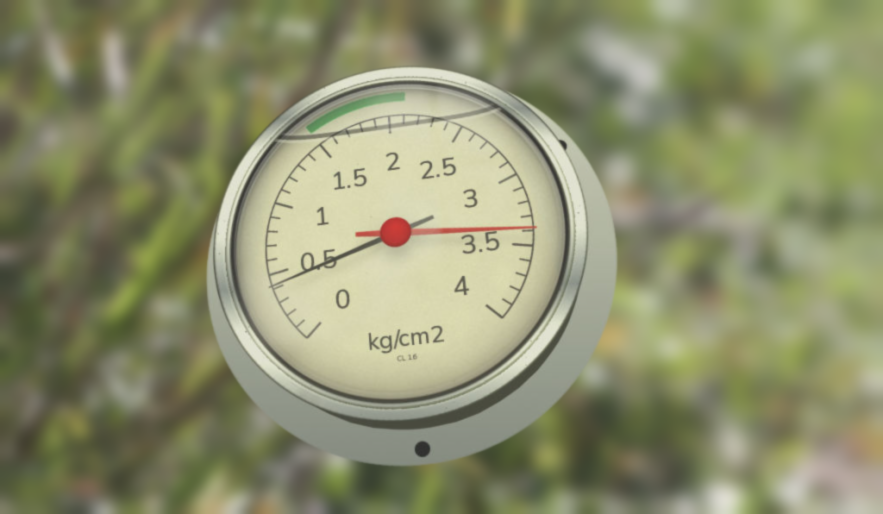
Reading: 3.4 (kg/cm²)
